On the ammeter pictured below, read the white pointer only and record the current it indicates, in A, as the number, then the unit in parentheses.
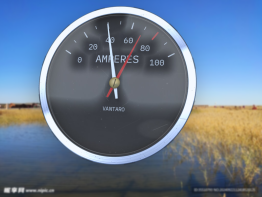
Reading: 40 (A)
